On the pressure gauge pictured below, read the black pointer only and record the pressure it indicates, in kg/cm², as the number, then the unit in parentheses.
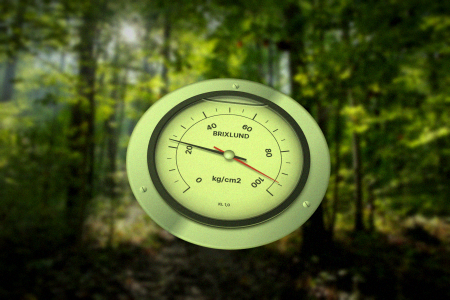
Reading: 22.5 (kg/cm²)
